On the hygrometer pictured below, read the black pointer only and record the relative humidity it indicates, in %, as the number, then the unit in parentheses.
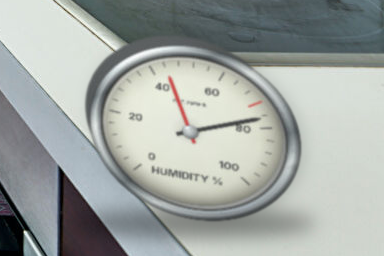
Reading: 76 (%)
